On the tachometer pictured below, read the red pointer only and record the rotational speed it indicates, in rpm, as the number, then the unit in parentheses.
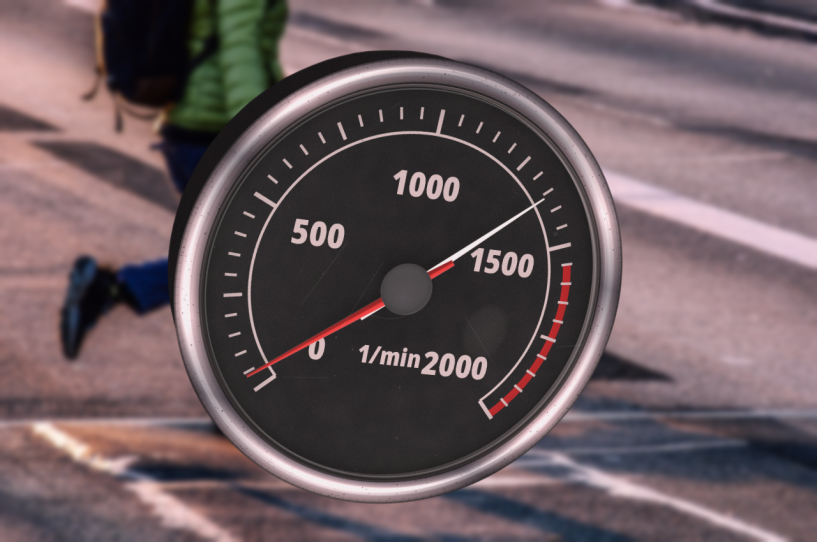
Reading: 50 (rpm)
